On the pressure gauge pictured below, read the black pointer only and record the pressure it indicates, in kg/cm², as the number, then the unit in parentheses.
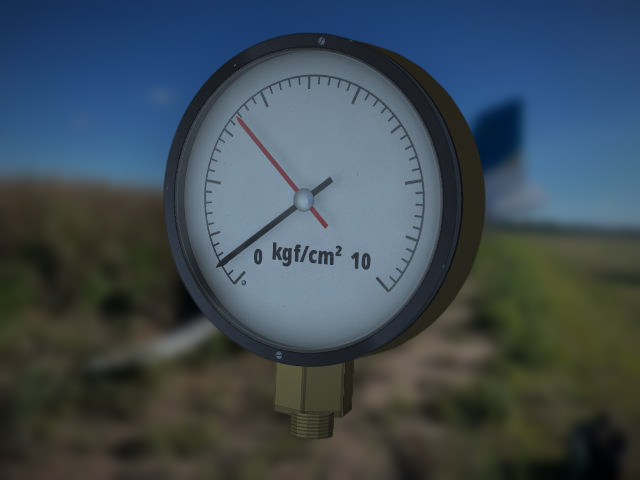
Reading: 0.4 (kg/cm²)
